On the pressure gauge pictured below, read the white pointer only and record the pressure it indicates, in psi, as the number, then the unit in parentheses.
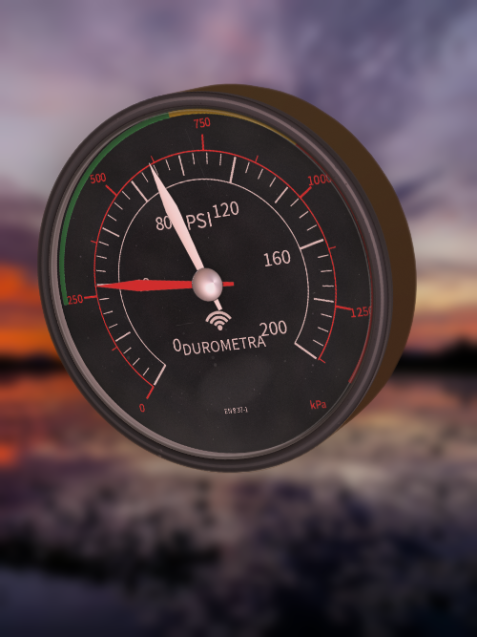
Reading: 90 (psi)
